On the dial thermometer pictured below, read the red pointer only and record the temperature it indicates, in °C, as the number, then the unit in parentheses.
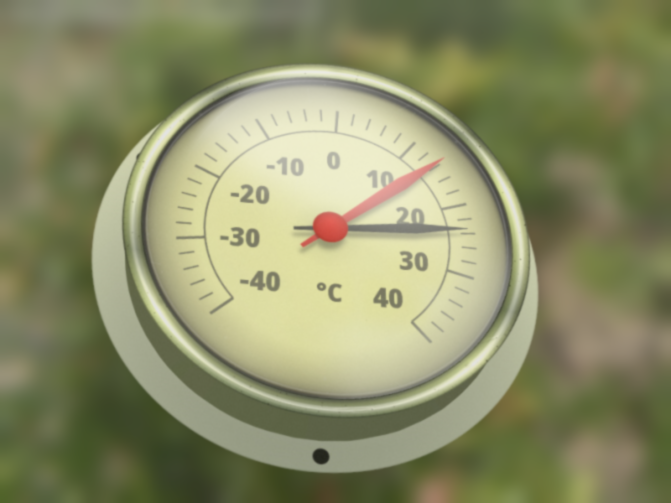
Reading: 14 (°C)
